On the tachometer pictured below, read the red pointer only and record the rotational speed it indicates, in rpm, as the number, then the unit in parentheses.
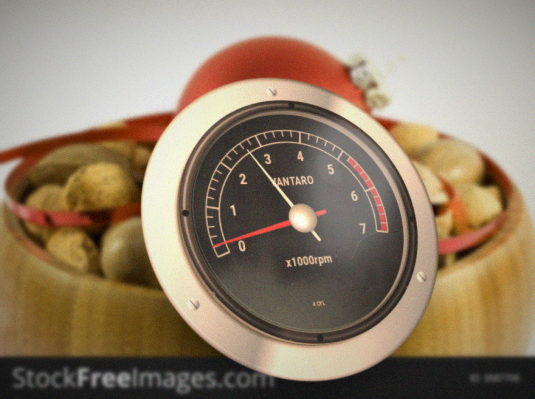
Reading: 200 (rpm)
